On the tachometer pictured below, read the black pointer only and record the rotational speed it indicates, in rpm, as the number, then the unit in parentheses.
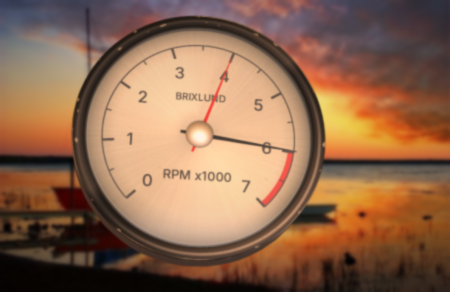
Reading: 6000 (rpm)
